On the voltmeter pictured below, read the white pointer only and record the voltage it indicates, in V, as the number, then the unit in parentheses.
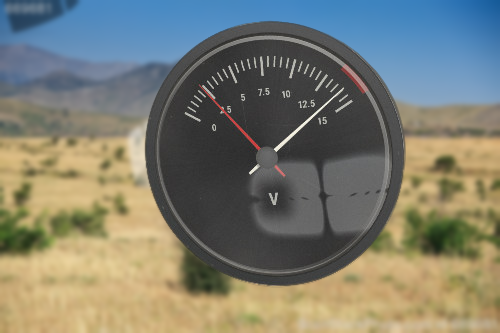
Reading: 14 (V)
